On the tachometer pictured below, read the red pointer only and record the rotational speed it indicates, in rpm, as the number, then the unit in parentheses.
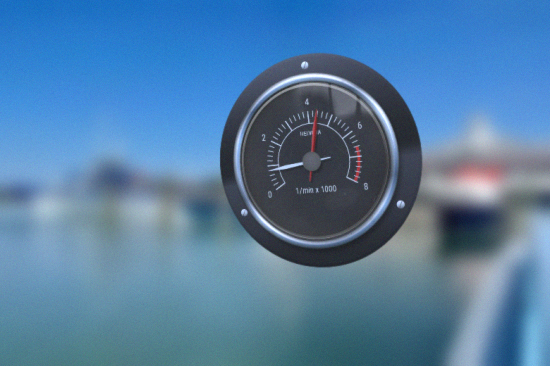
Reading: 4400 (rpm)
